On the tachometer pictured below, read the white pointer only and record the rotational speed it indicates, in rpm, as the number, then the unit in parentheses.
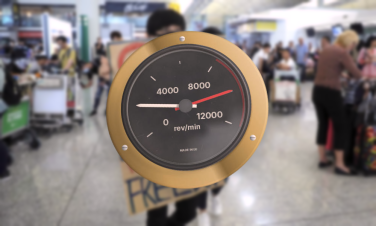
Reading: 2000 (rpm)
